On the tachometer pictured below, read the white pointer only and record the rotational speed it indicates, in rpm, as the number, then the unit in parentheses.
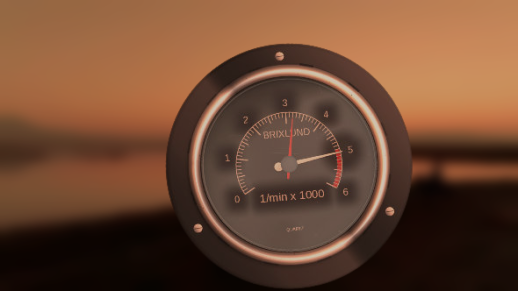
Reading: 5000 (rpm)
